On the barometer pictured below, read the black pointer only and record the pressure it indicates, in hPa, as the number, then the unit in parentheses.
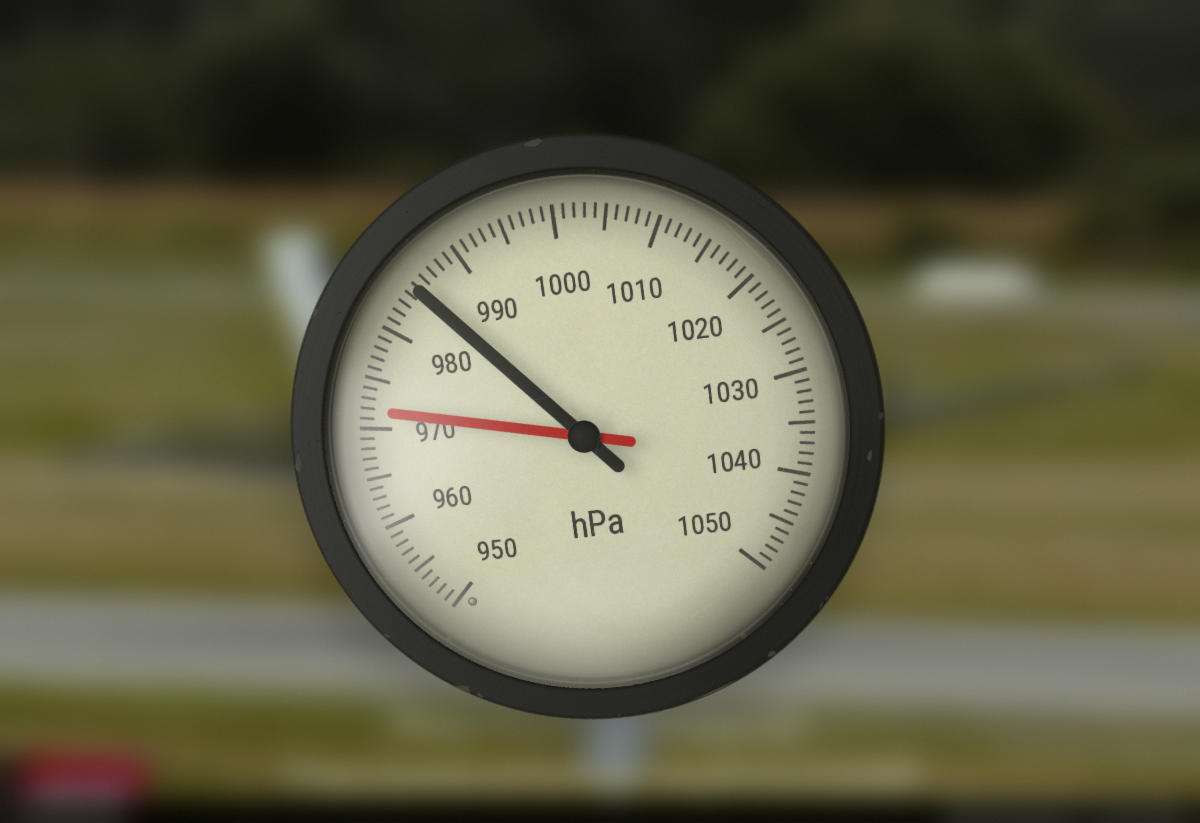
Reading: 985 (hPa)
